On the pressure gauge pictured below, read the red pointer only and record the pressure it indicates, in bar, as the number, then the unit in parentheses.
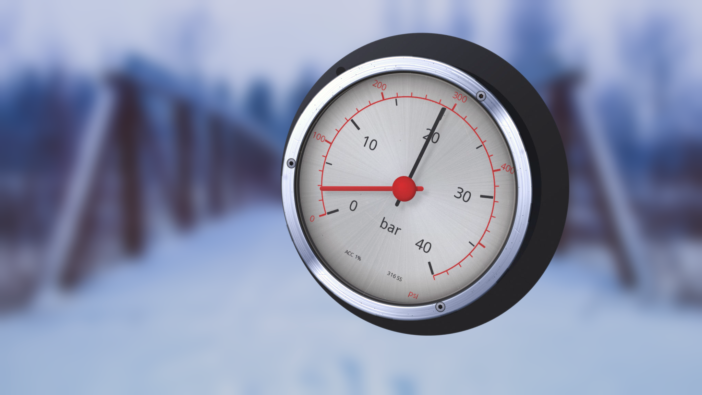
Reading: 2.5 (bar)
